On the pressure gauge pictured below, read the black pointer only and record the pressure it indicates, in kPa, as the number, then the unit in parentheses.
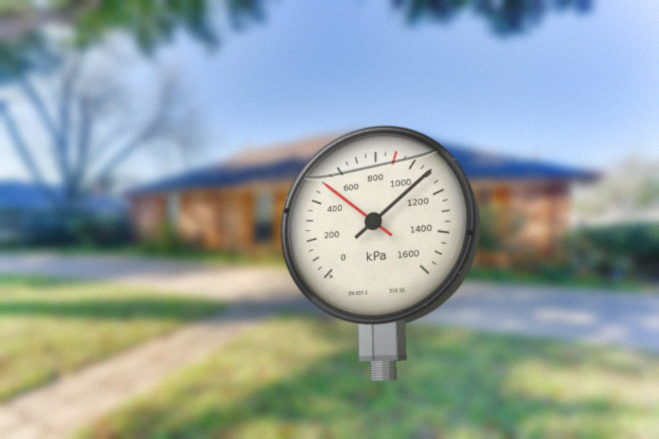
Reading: 1100 (kPa)
